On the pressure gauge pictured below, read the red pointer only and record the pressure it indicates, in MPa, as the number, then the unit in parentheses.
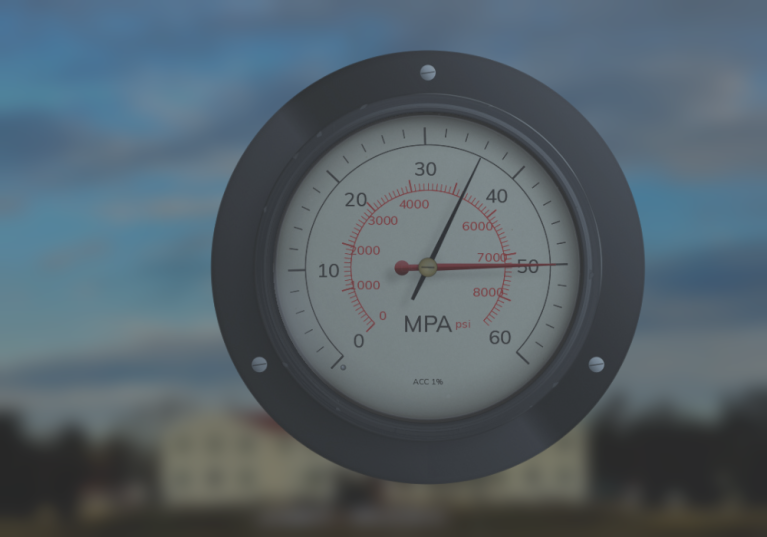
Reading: 50 (MPa)
